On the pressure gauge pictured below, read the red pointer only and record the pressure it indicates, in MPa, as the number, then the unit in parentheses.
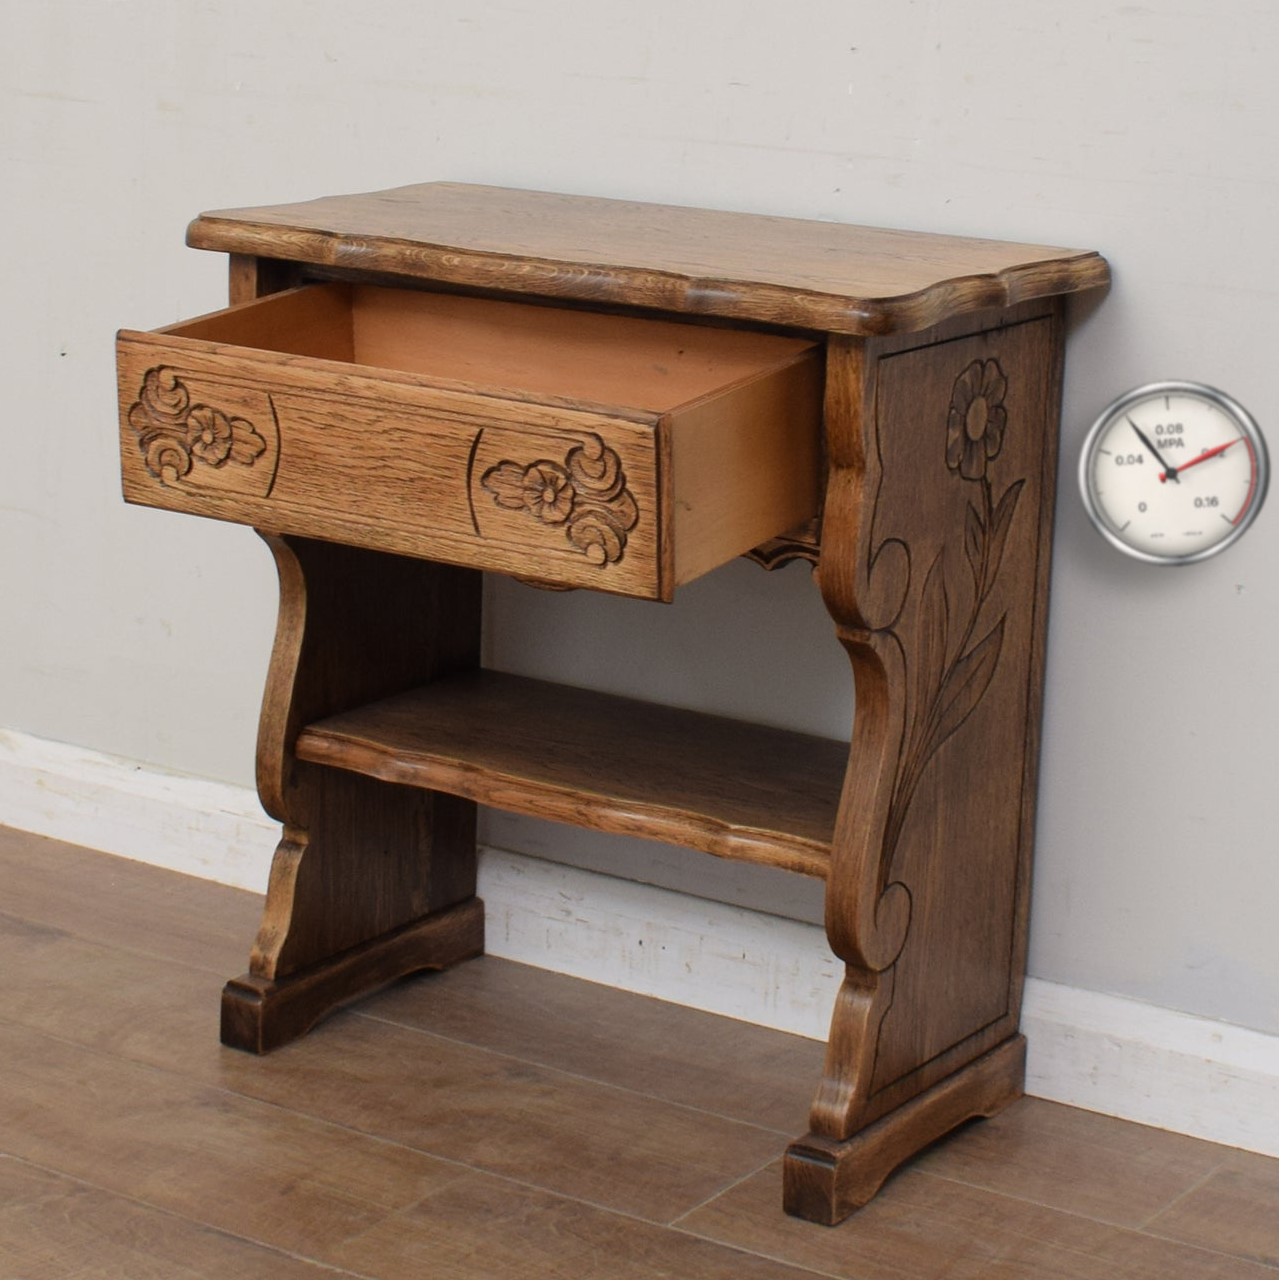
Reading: 0.12 (MPa)
